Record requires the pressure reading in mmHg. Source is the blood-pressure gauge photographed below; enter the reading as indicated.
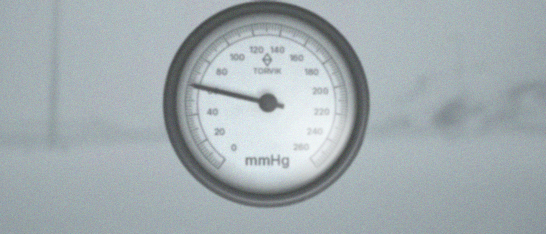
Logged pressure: 60 mmHg
